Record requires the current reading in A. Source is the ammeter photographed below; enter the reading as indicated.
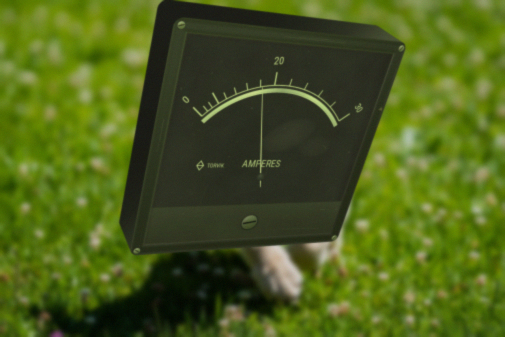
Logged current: 18 A
